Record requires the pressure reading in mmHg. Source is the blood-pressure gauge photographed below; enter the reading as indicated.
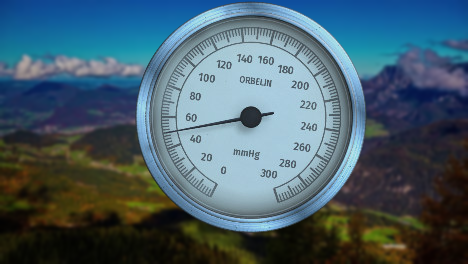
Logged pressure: 50 mmHg
